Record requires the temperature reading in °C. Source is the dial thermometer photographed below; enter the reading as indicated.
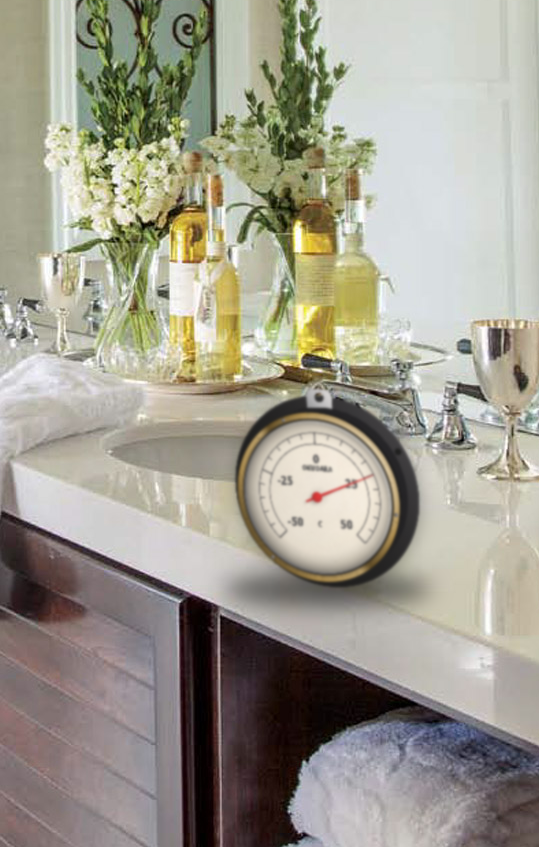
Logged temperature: 25 °C
